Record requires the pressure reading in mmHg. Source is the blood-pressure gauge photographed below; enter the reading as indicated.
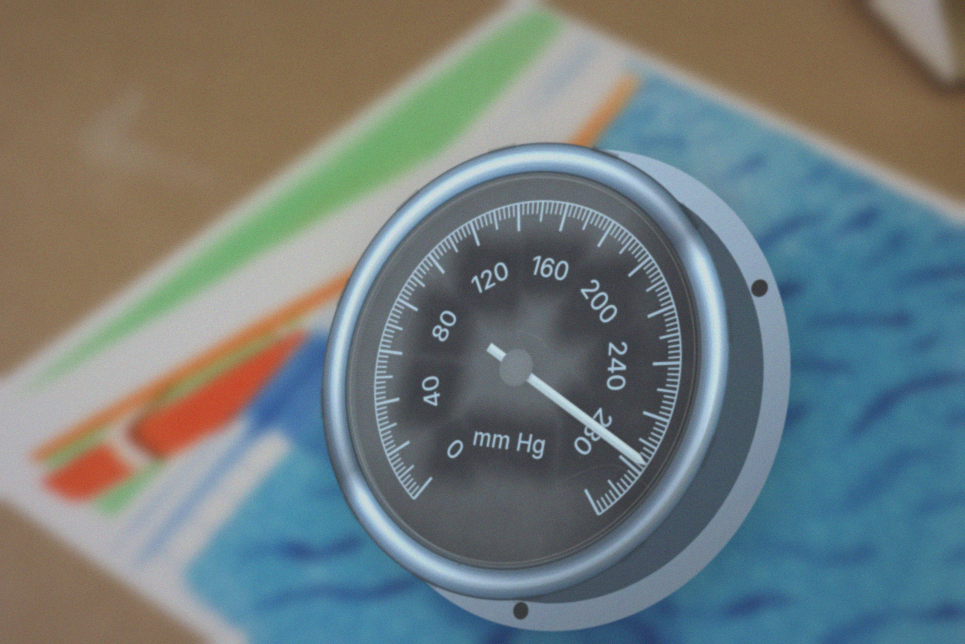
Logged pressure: 276 mmHg
